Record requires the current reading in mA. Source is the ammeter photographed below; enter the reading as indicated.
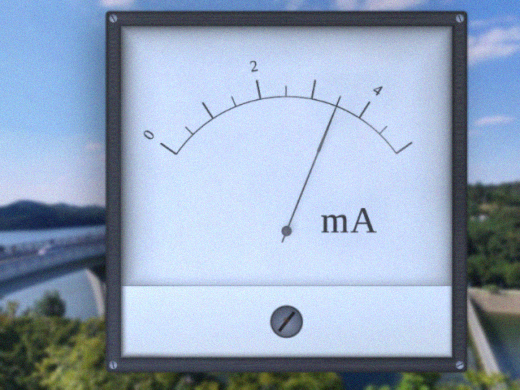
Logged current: 3.5 mA
